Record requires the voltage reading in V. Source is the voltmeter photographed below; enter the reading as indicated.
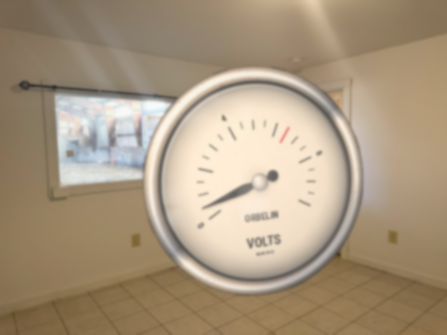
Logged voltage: 0.5 V
